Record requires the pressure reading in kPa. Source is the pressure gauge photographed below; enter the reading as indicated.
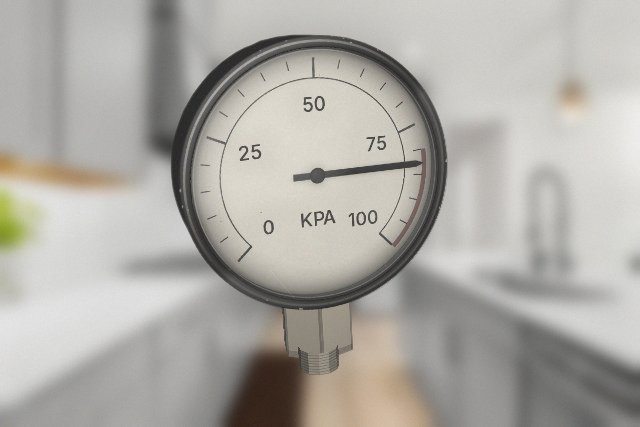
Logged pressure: 82.5 kPa
